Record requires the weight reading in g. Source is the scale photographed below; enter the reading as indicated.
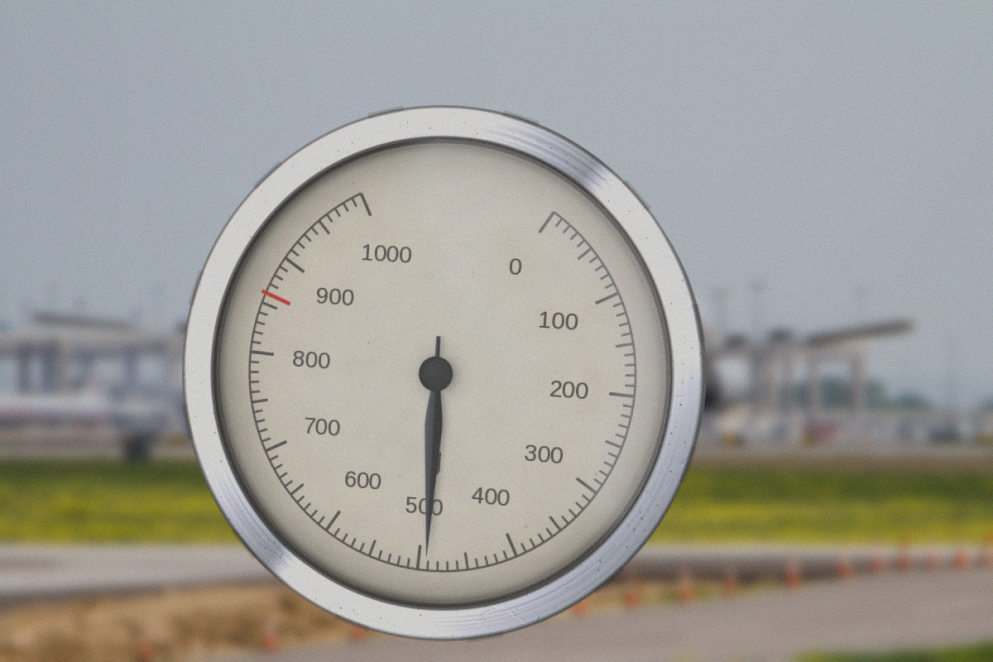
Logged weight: 490 g
